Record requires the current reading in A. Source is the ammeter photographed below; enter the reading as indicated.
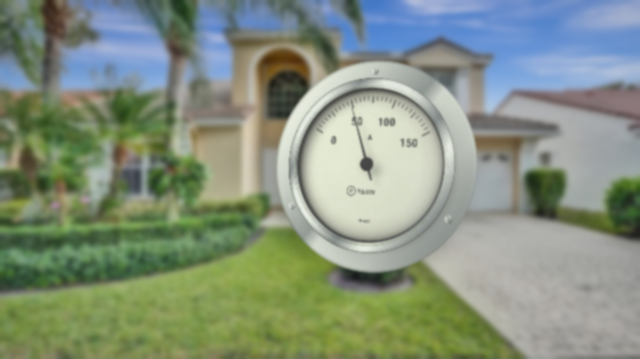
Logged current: 50 A
